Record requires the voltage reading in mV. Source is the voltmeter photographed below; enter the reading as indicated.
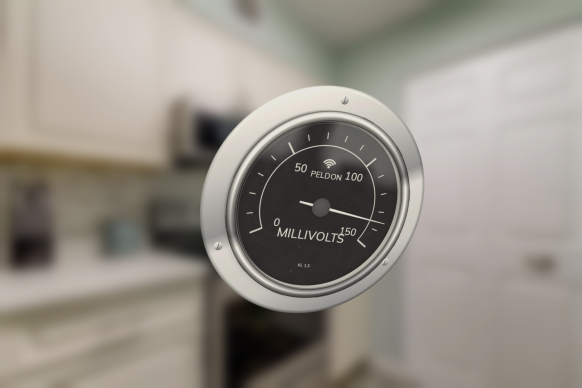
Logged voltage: 135 mV
